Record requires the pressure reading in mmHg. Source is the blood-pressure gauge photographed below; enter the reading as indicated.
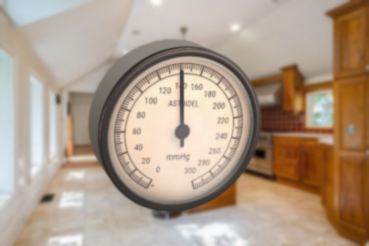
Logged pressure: 140 mmHg
